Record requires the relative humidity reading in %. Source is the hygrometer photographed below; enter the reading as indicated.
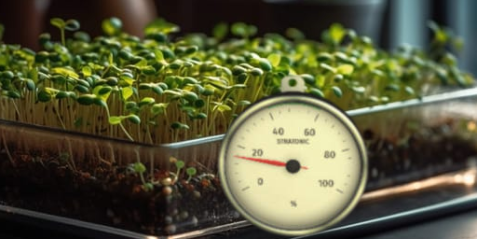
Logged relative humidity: 16 %
